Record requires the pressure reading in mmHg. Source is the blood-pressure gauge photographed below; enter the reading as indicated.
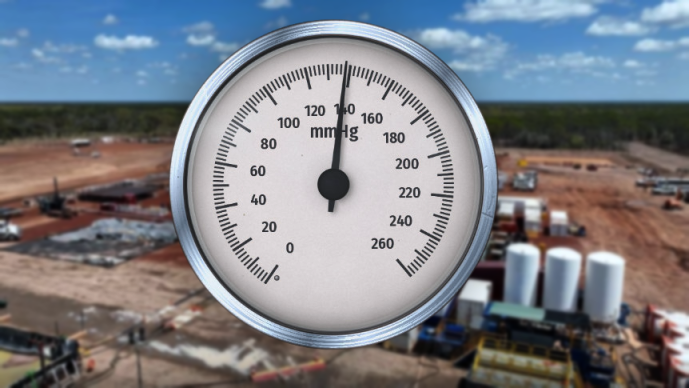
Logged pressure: 138 mmHg
